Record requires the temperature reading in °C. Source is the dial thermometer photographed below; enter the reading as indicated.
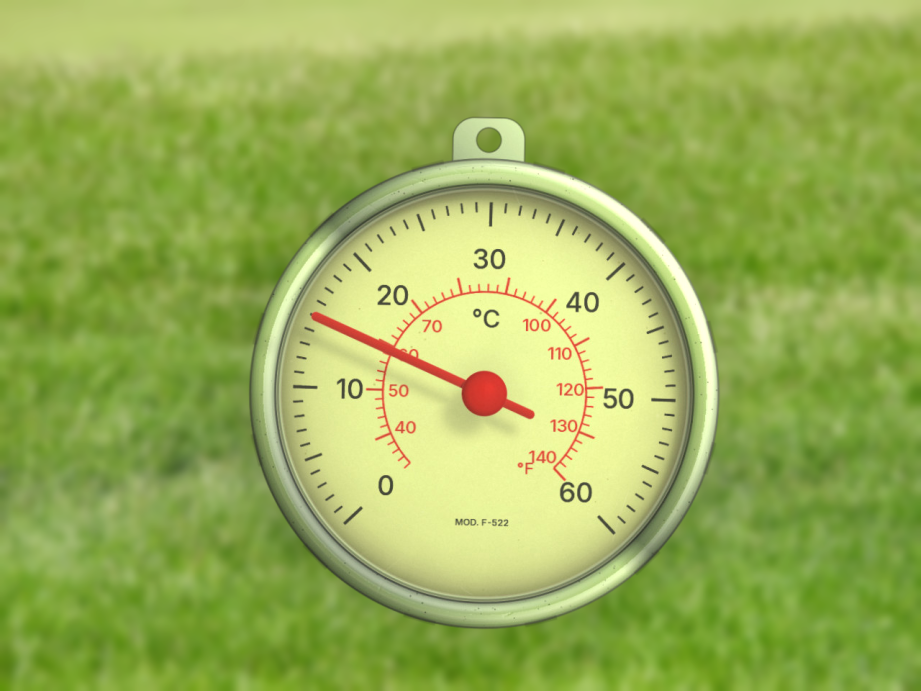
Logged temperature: 15 °C
